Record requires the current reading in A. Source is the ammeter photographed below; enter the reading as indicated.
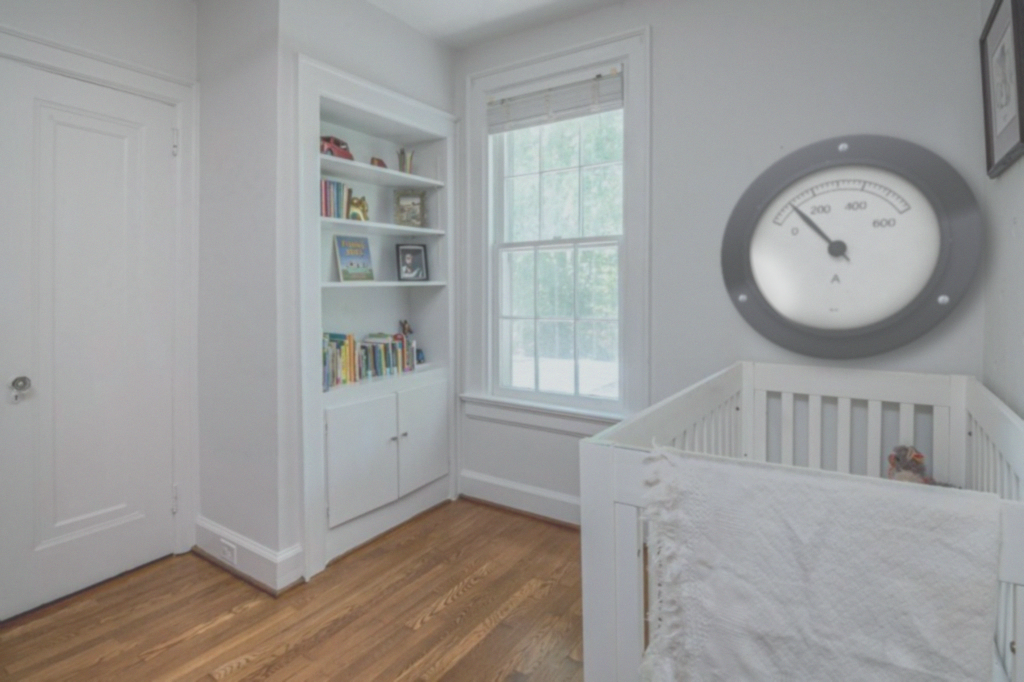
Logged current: 100 A
